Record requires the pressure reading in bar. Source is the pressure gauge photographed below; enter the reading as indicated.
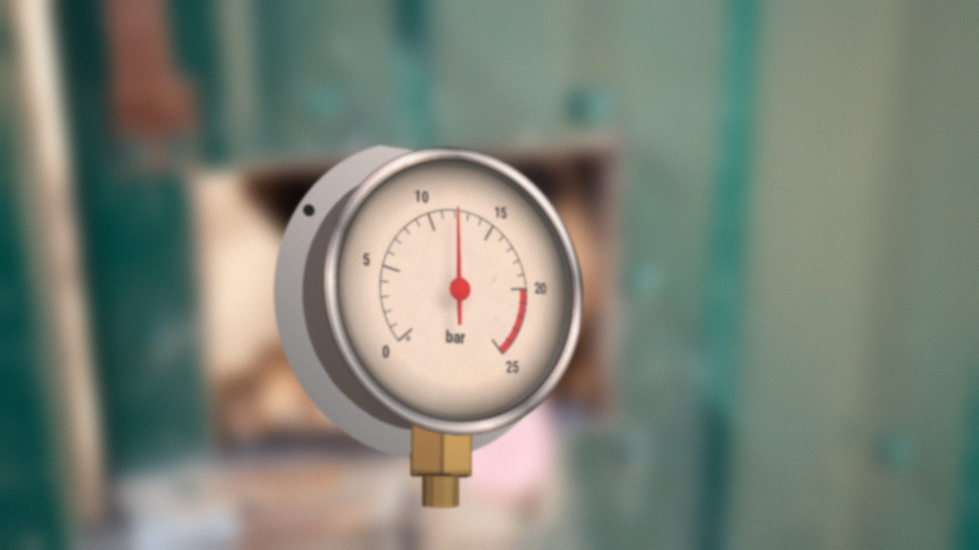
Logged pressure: 12 bar
